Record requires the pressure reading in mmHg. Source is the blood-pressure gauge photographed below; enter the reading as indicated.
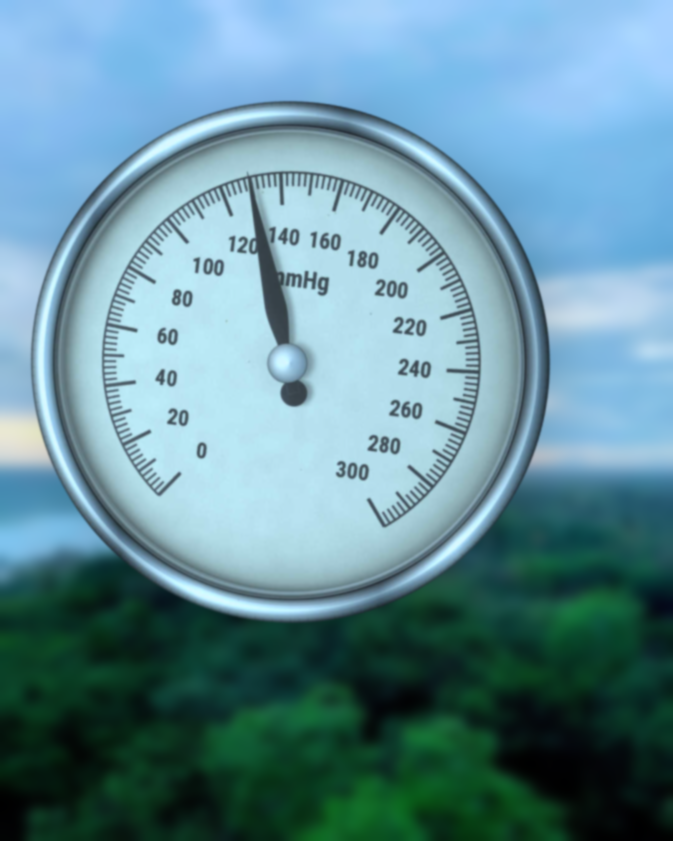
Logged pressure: 130 mmHg
